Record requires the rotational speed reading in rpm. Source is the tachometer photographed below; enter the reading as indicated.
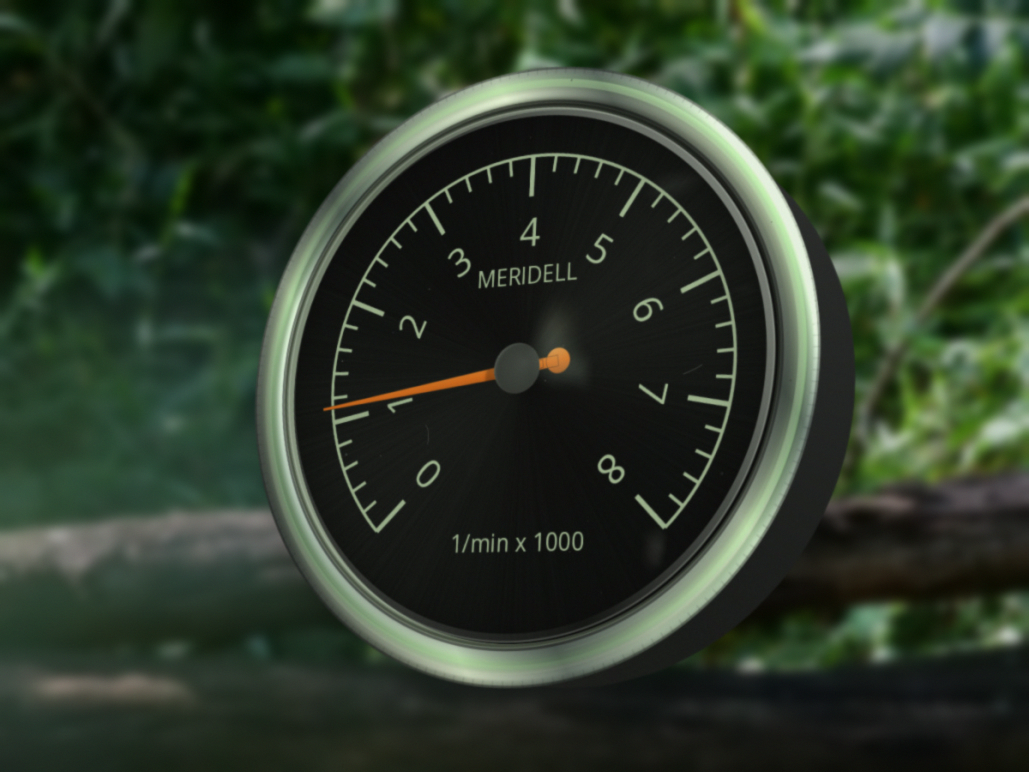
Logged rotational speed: 1100 rpm
